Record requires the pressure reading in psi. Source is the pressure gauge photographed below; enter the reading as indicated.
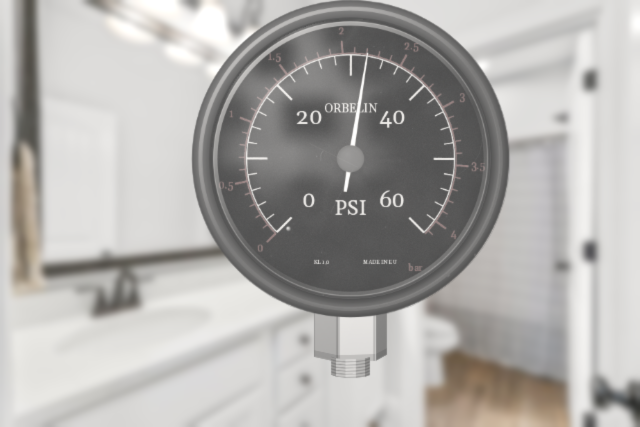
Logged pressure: 32 psi
